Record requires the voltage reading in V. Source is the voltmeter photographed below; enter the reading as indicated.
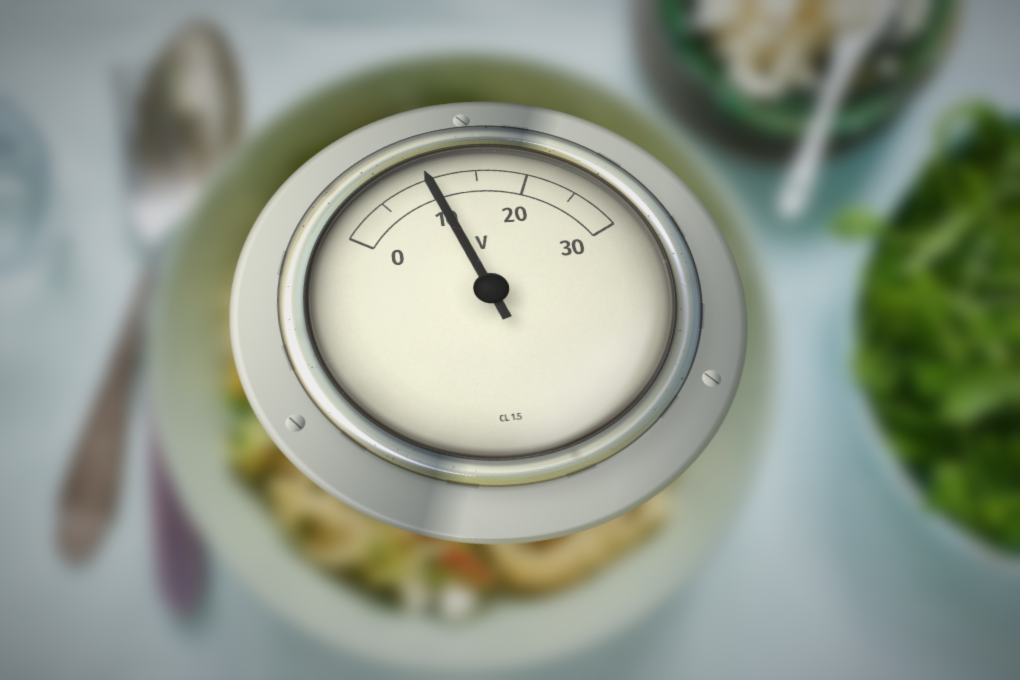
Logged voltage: 10 V
